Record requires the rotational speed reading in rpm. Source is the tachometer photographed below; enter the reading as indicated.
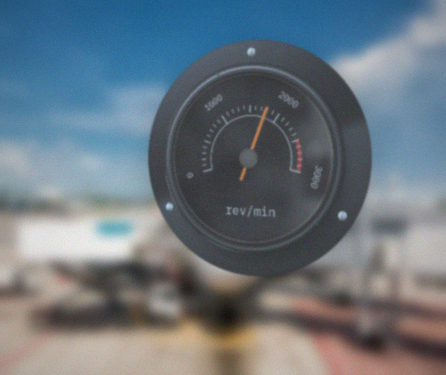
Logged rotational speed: 1800 rpm
